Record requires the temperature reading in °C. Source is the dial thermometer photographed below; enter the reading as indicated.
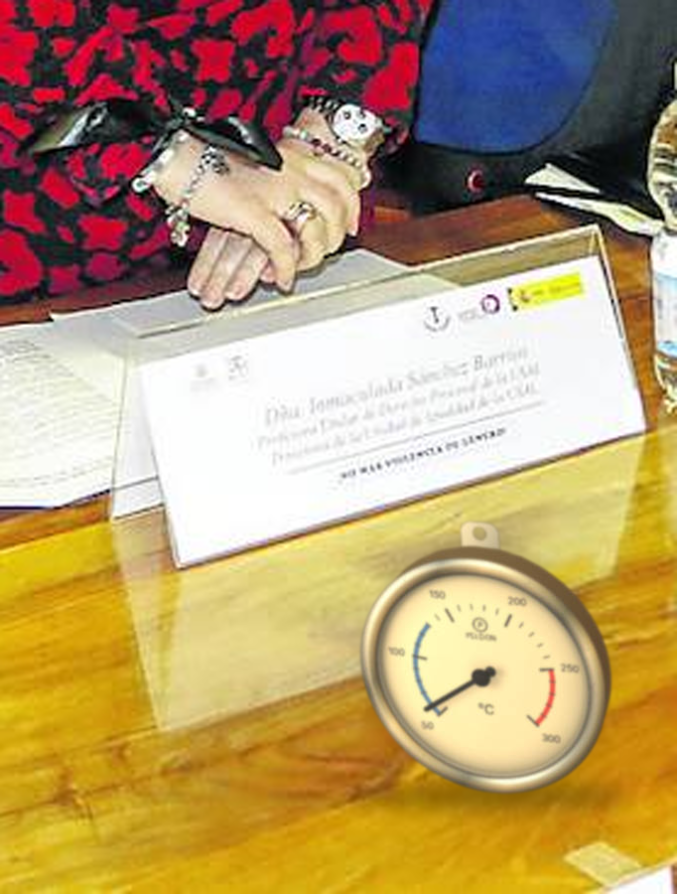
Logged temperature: 60 °C
